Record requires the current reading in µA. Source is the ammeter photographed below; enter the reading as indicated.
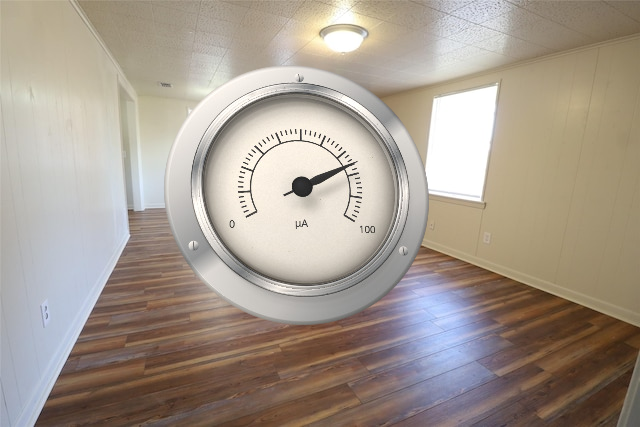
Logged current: 76 µA
